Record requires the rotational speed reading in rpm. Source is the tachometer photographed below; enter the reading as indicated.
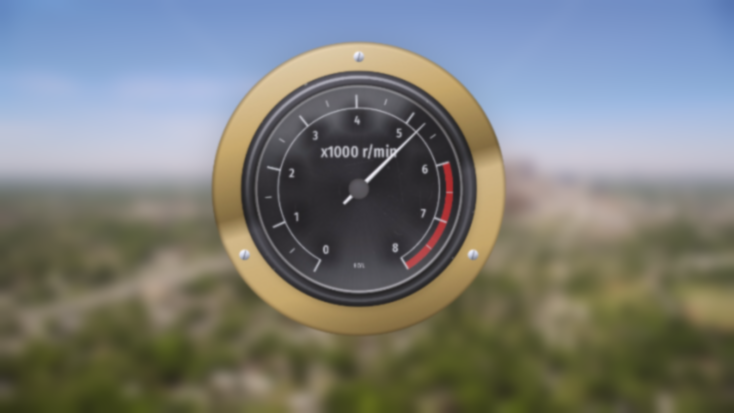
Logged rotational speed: 5250 rpm
